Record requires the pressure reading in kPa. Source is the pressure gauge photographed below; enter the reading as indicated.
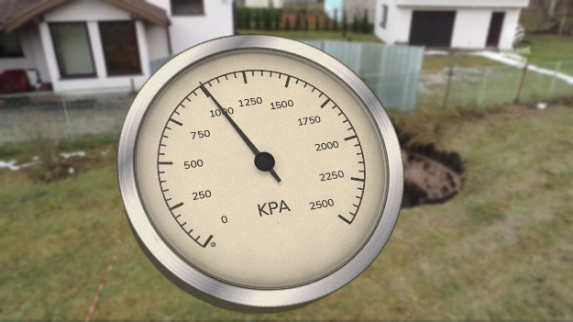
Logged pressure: 1000 kPa
